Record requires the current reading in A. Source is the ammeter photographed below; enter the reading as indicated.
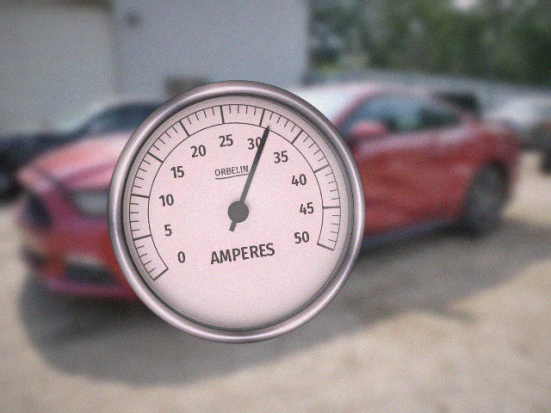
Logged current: 31 A
